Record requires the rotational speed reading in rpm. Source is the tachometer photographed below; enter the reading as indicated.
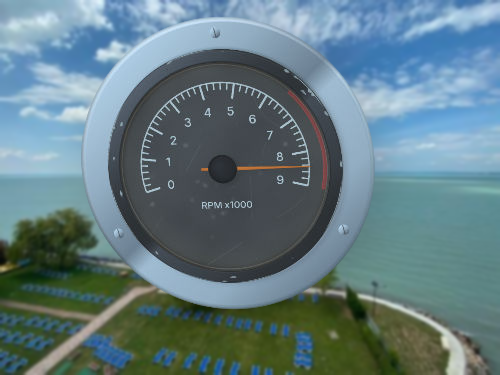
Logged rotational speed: 8400 rpm
